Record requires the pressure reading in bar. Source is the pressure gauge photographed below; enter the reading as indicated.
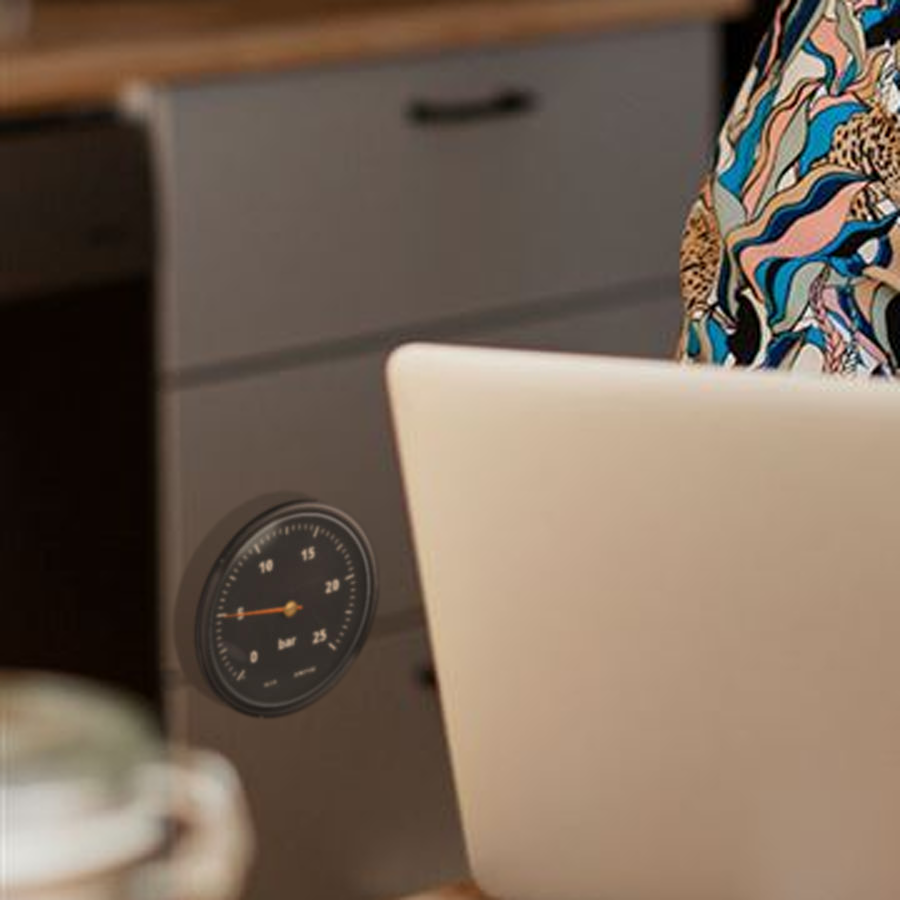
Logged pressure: 5 bar
